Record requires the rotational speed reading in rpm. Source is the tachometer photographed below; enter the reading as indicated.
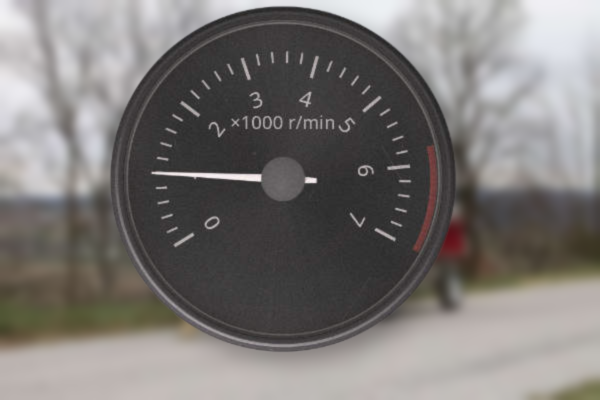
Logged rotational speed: 1000 rpm
